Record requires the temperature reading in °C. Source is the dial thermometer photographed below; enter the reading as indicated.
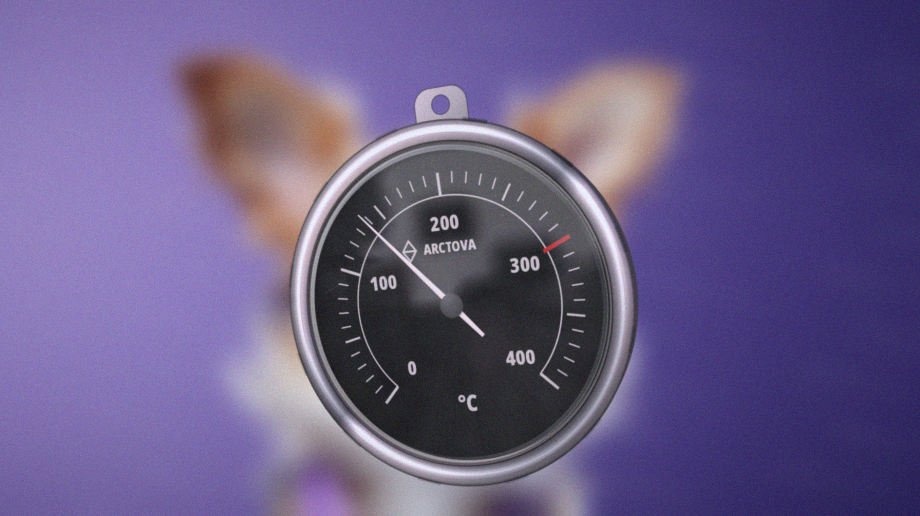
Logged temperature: 140 °C
